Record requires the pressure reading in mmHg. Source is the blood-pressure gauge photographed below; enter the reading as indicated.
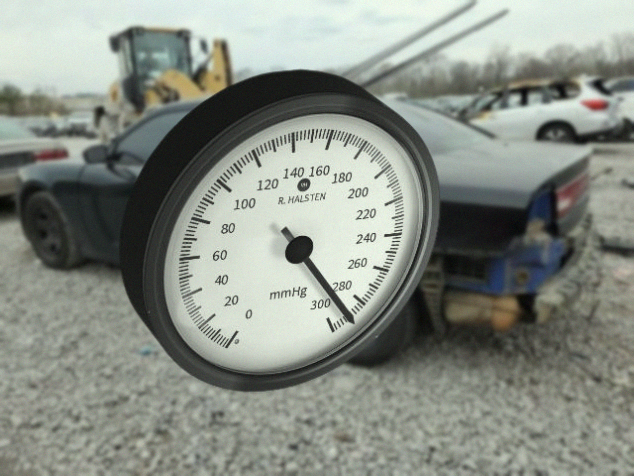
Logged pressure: 290 mmHg
